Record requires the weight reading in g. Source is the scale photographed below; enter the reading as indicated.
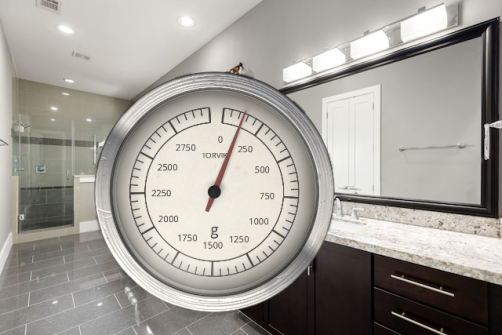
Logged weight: 125 g
